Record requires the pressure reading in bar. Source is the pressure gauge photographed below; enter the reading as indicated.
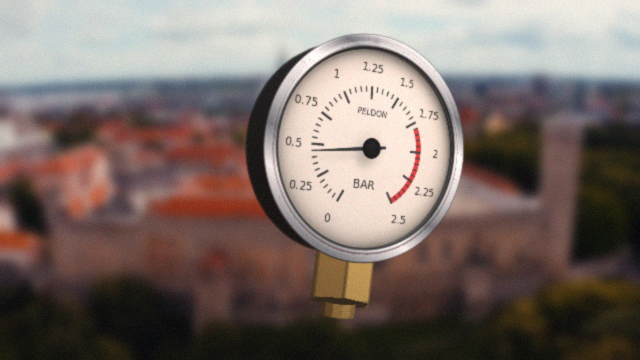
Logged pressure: 0.45 bar
